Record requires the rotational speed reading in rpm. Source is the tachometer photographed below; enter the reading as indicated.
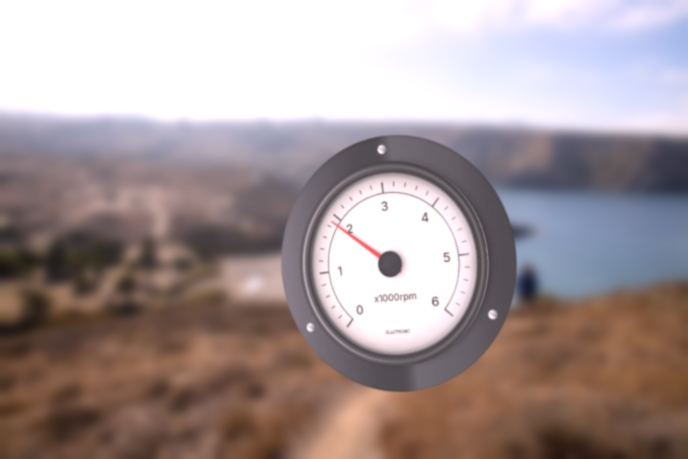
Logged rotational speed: 1900 rpm
